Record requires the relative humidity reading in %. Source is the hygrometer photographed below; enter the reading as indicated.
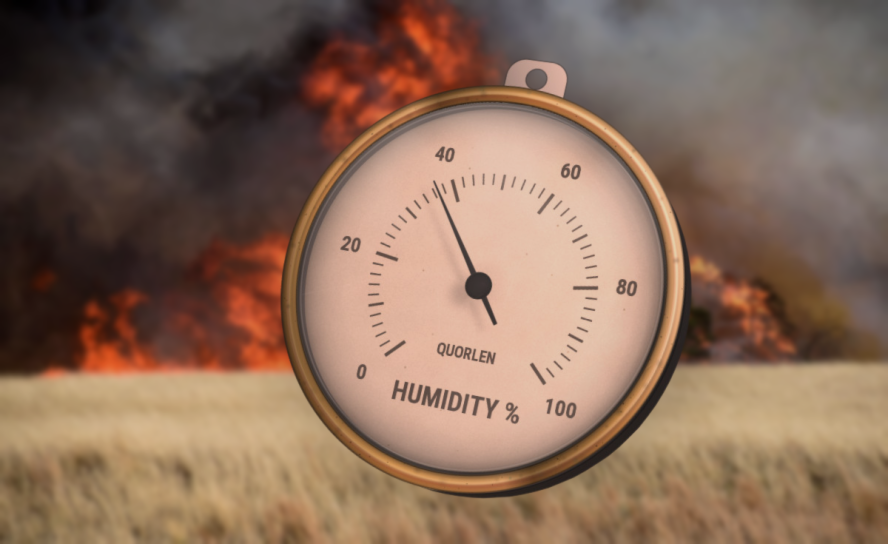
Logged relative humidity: 37 %
